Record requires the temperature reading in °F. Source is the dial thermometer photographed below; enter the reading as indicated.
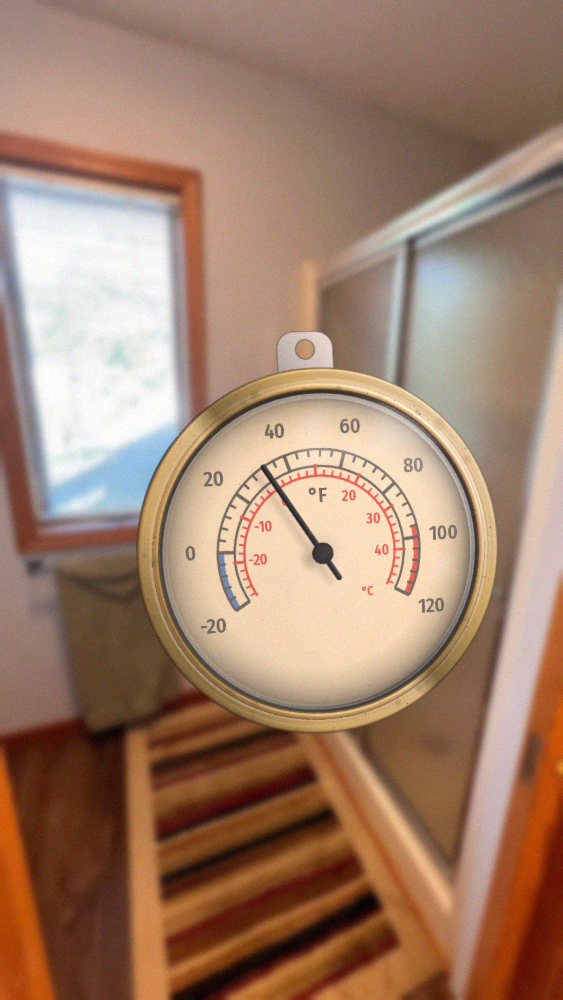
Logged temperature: 32 °F
